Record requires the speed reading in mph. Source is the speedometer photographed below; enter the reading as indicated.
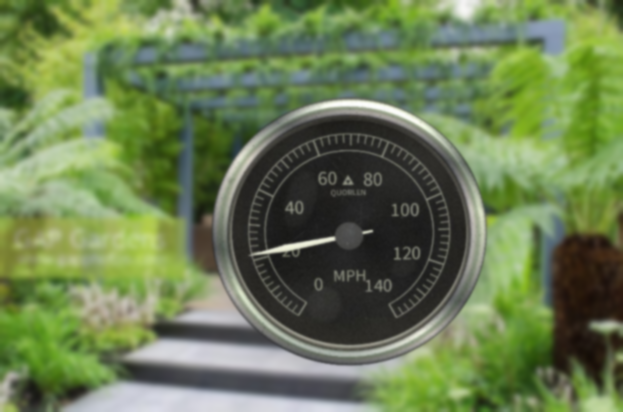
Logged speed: 22 mph
